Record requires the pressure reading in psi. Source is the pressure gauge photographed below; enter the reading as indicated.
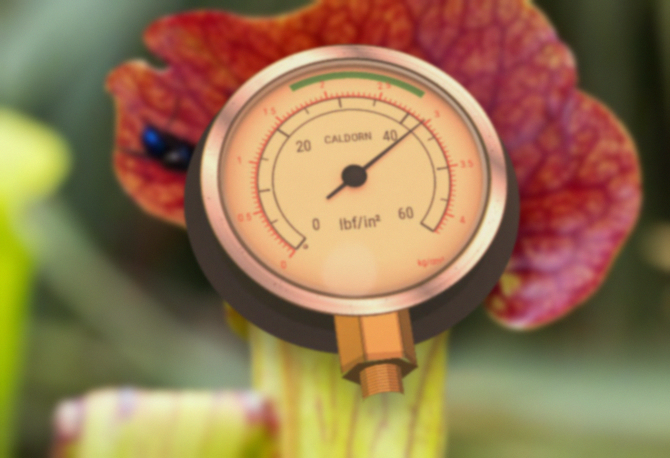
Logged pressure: 42.5 psi
